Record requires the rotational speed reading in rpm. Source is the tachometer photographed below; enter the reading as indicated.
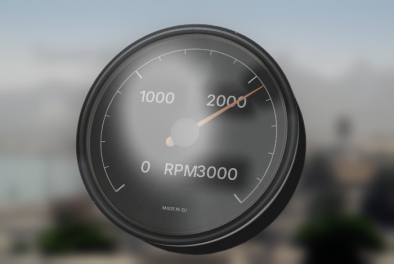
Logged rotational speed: 2100 rpm
